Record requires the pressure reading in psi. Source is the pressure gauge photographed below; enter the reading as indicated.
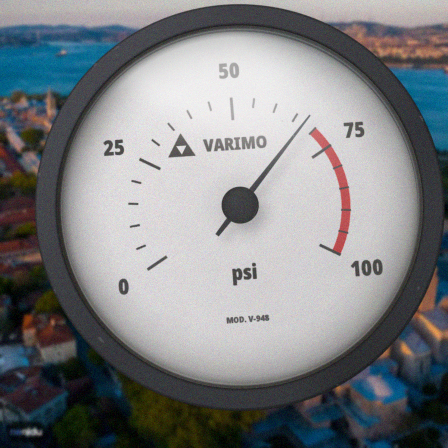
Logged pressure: 67.5 psi
